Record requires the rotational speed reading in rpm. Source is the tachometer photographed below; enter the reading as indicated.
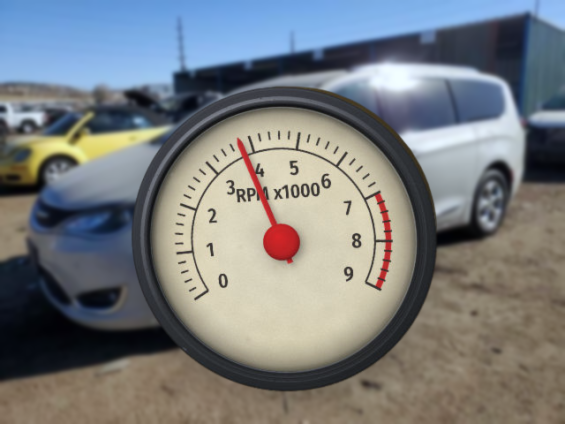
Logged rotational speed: 3800 rpm
